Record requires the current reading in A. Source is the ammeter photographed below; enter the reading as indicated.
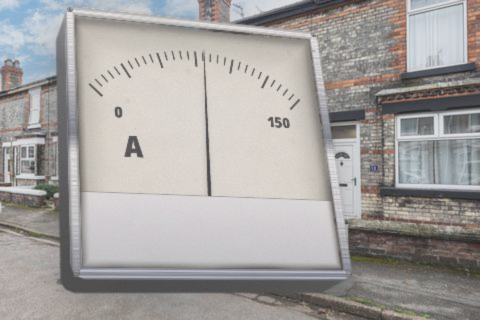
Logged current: 80 A
